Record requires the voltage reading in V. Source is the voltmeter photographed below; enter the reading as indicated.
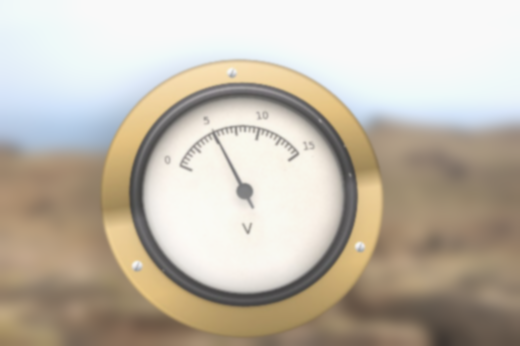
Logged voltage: 5 V
